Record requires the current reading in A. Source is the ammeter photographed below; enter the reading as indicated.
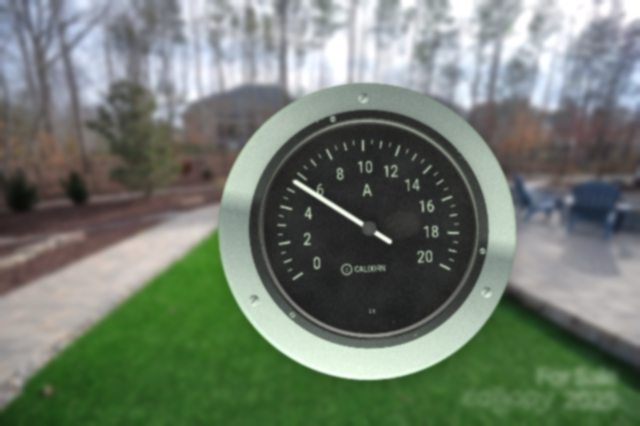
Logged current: 5.5 A
